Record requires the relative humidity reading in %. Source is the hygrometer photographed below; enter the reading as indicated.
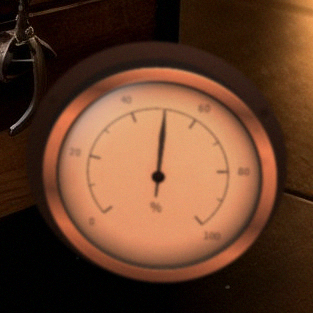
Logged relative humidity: 50 %
